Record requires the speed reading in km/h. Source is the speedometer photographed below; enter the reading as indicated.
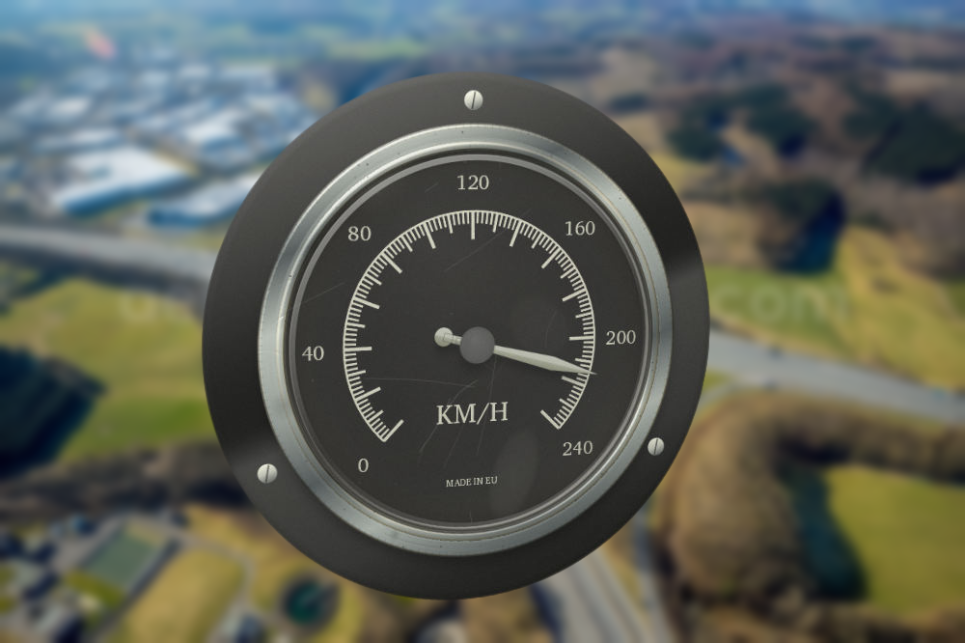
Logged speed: 214 km/h
